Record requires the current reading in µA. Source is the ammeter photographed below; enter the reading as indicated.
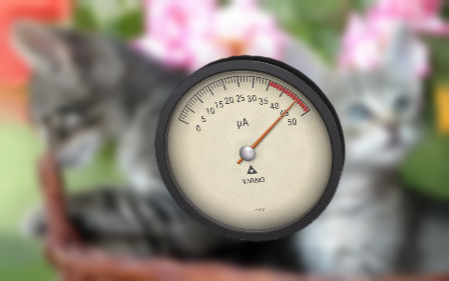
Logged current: 45 µA
